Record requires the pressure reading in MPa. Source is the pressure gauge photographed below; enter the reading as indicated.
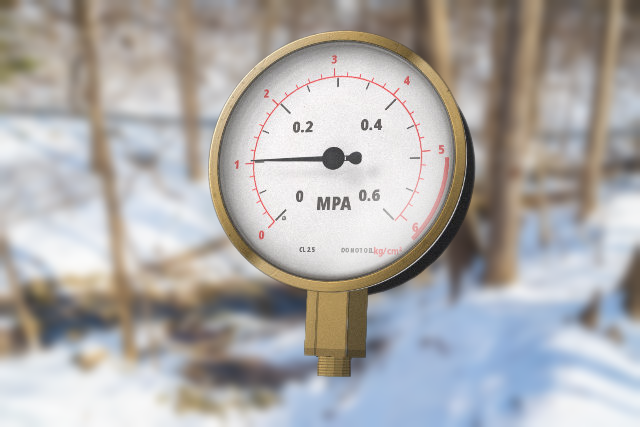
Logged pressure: 0.1 MPa
